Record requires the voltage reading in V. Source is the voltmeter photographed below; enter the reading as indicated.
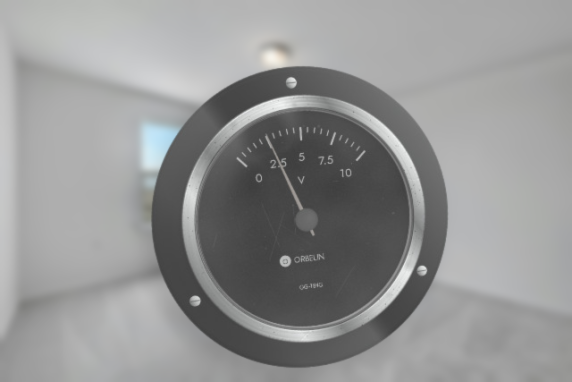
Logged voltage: 2.5 V
